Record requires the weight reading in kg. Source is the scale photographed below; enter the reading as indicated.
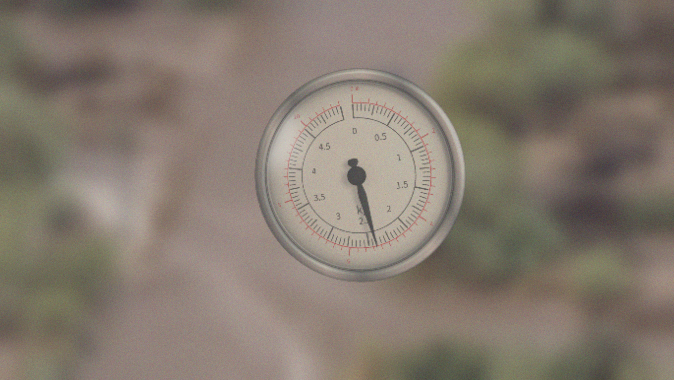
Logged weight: 2.4 kg
